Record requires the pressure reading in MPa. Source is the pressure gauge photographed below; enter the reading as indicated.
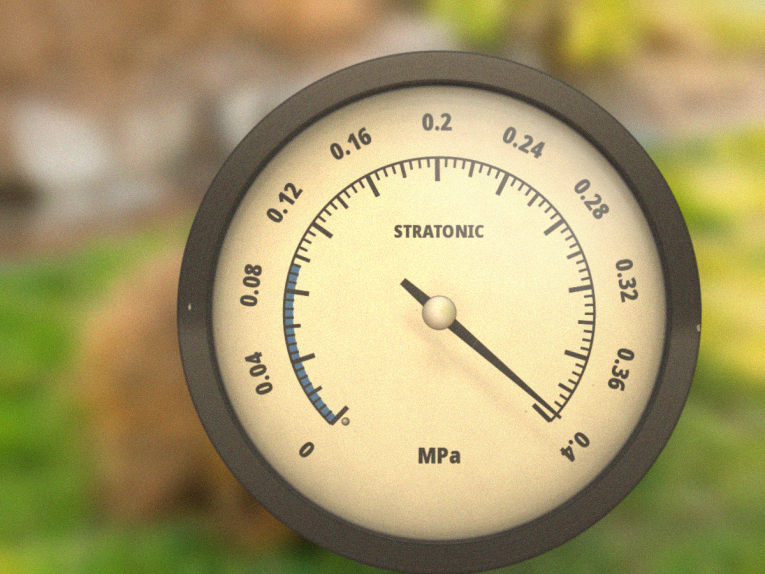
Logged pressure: 0.395 MPa
